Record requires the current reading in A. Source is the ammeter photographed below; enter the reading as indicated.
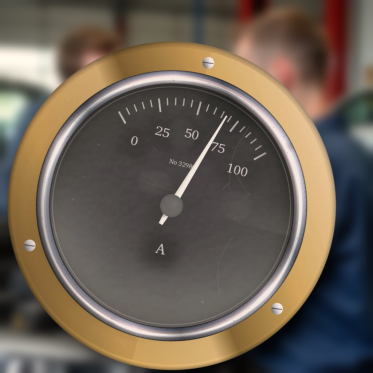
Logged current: 67.5 A
